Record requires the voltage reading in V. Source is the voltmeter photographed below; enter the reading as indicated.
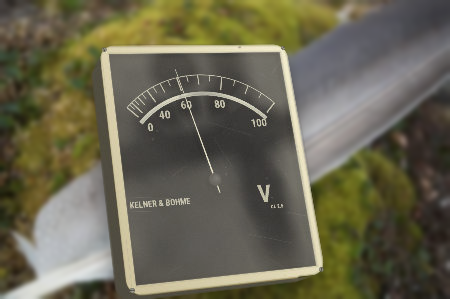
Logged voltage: 60 V
